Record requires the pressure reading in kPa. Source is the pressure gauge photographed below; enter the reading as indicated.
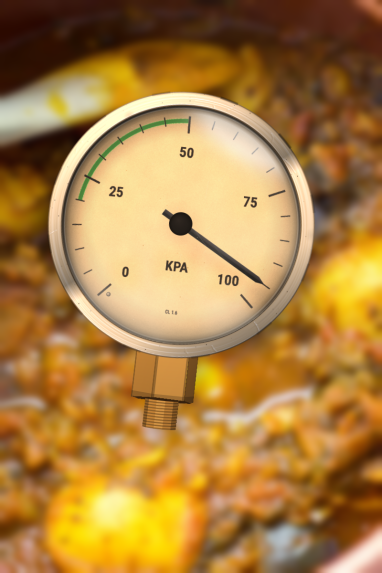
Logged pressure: 95 kPa
